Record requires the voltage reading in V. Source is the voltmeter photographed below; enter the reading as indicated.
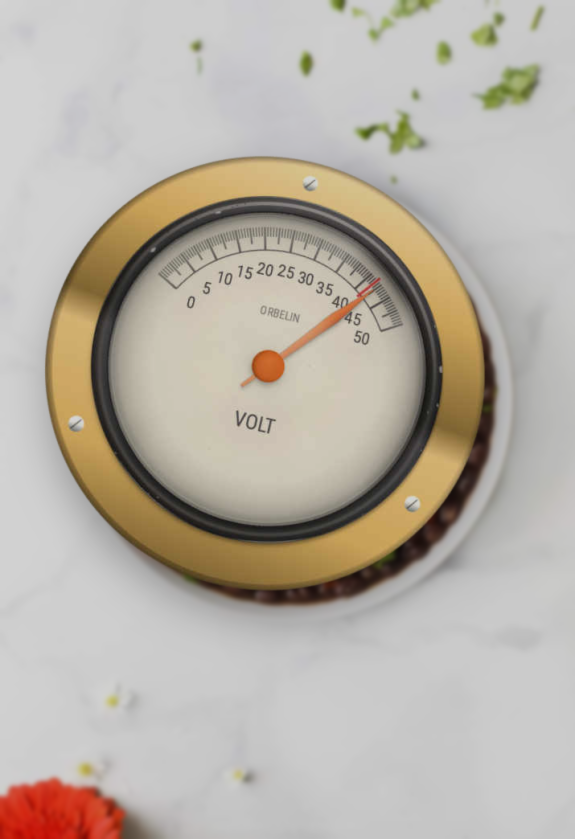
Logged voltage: 42.5 V
